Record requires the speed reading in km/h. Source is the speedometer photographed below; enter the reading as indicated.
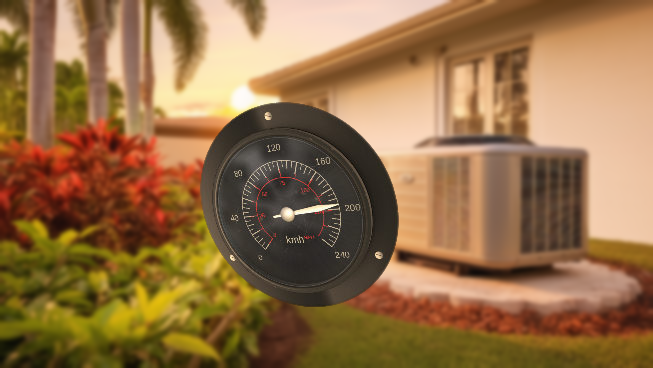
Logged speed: 195 km/h
